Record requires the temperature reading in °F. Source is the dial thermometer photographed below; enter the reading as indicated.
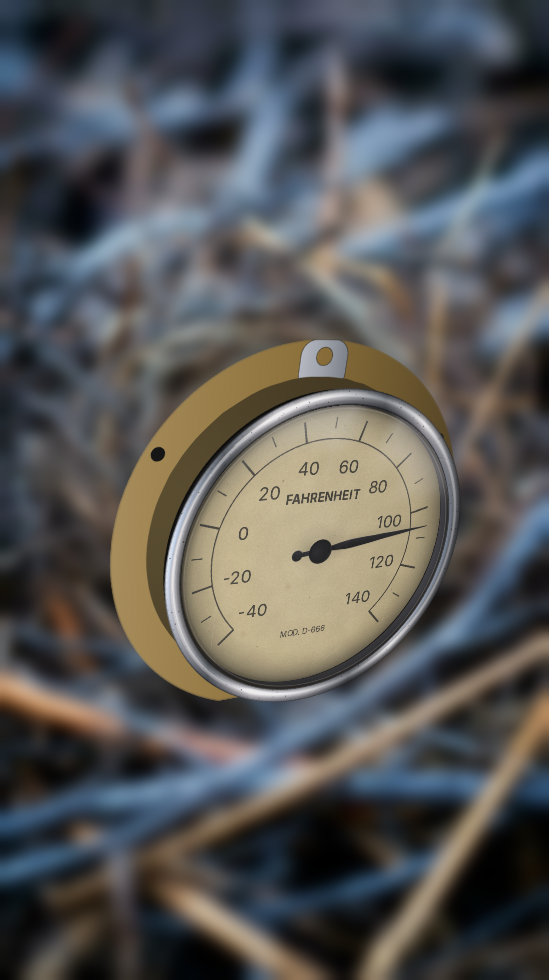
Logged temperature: 105 °F
